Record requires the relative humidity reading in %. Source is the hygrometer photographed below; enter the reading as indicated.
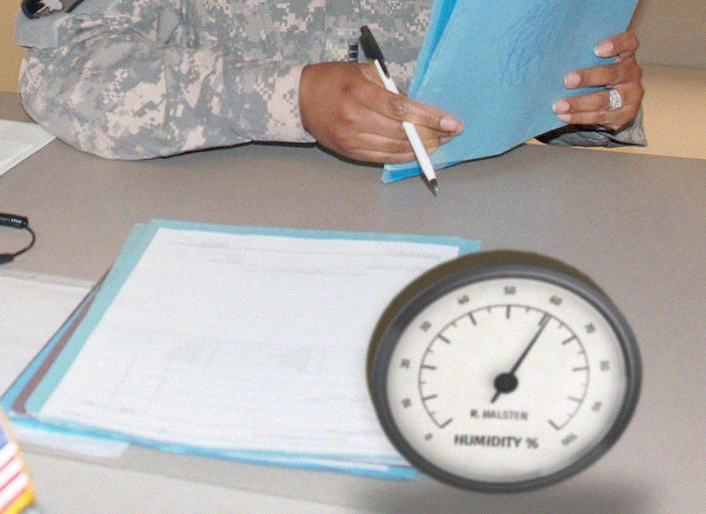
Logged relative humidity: 60 %
